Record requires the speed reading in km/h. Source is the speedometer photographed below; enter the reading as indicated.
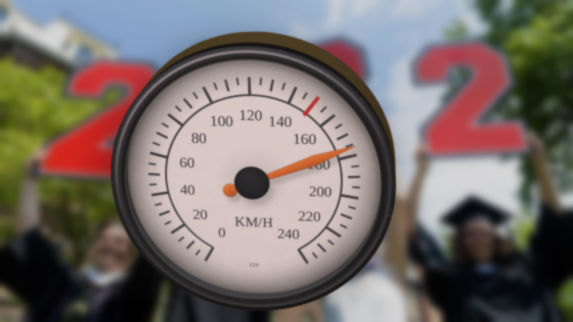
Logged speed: 175 km/h
